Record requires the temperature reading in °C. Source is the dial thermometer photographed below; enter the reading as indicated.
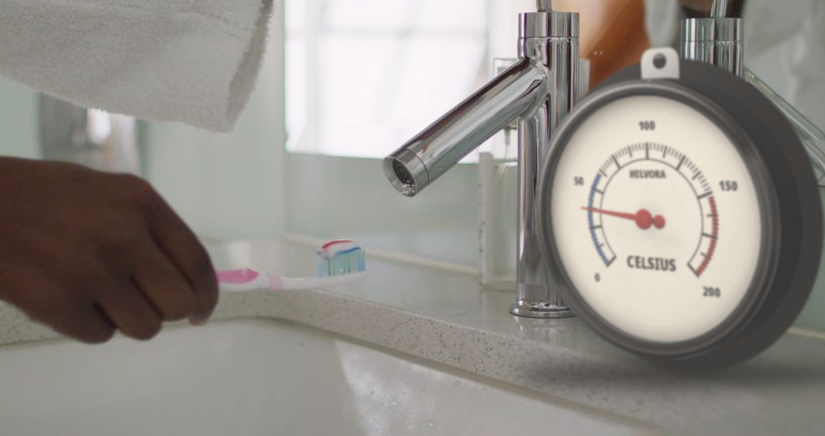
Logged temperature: 37.5 °C
